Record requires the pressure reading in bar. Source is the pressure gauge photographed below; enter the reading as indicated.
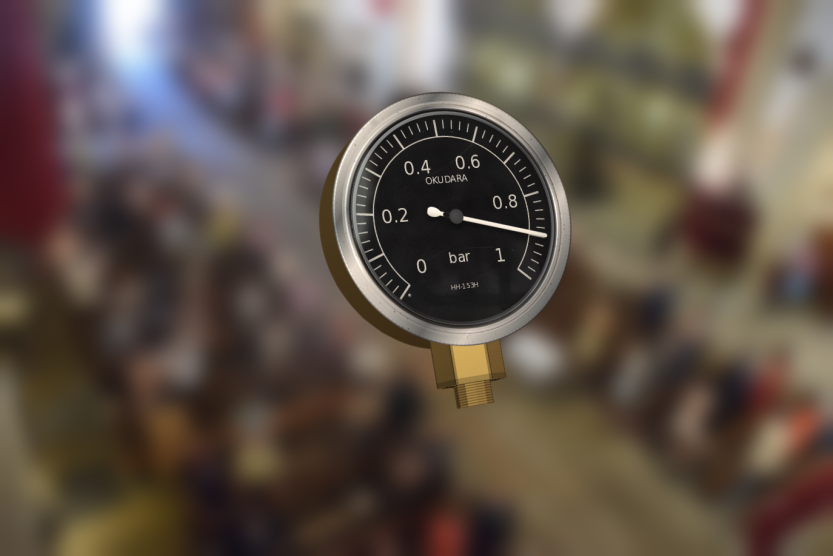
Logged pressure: 0.9 bar
